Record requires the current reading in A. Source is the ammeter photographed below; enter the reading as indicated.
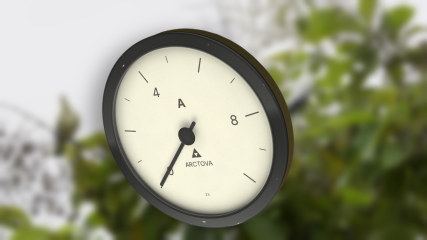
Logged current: 0 A
